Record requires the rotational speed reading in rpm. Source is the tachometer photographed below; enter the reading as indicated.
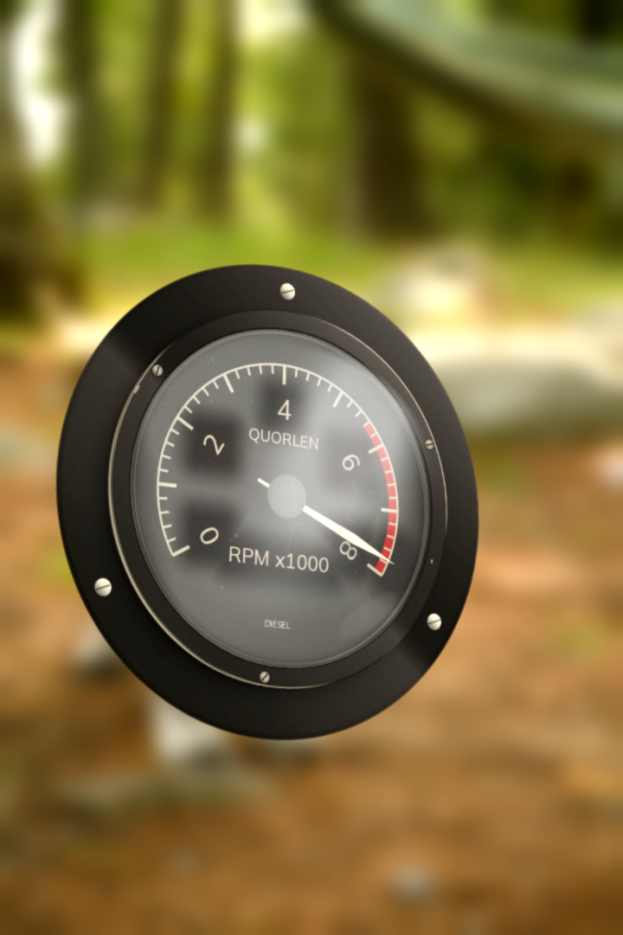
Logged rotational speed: 7800 rpm
